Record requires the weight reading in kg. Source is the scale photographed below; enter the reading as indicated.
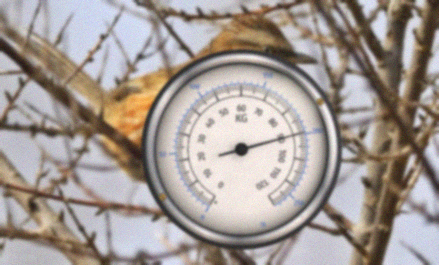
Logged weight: 90 kg
